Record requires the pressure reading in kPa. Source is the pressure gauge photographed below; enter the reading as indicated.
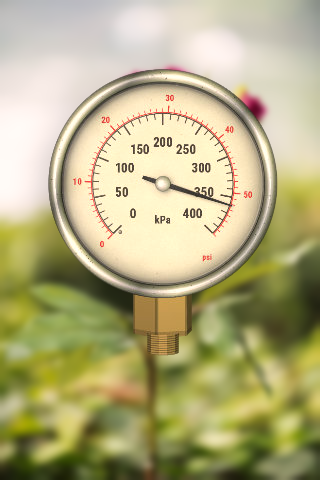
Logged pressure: 360 kPa
